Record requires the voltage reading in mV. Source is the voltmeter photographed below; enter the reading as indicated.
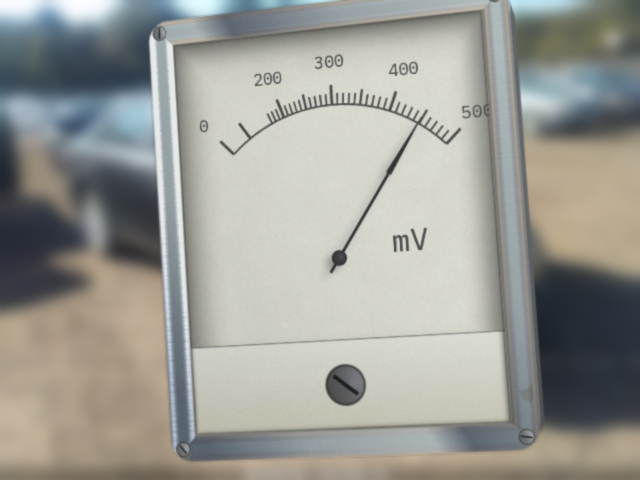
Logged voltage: 450 mV
